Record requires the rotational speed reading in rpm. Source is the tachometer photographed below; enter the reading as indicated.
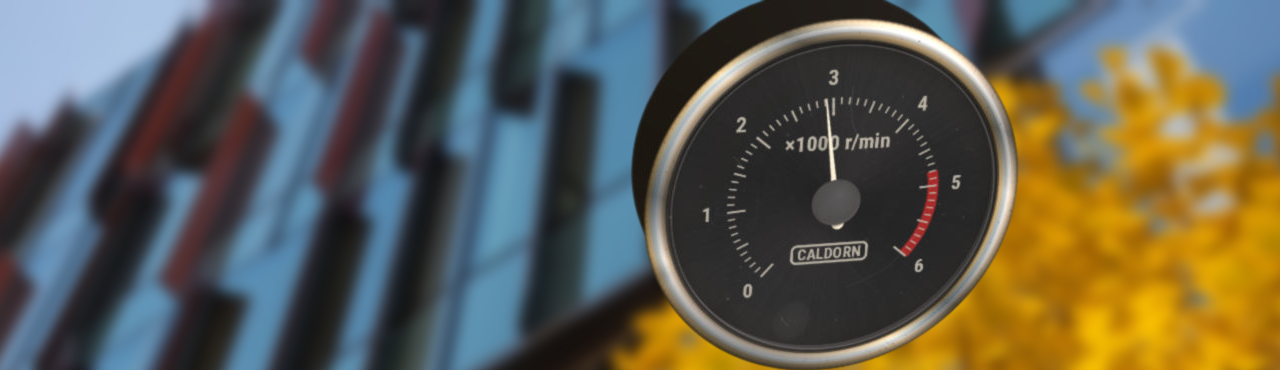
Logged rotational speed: 2900 rpm
